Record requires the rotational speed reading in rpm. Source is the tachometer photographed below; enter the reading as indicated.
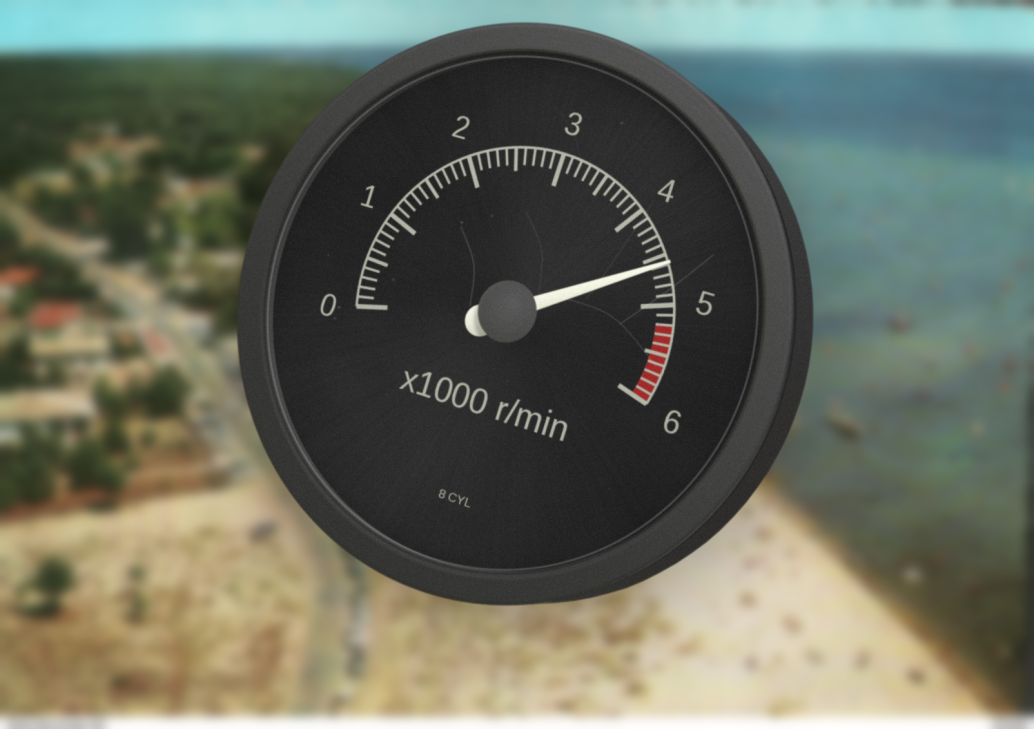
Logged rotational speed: 4600 rpm
